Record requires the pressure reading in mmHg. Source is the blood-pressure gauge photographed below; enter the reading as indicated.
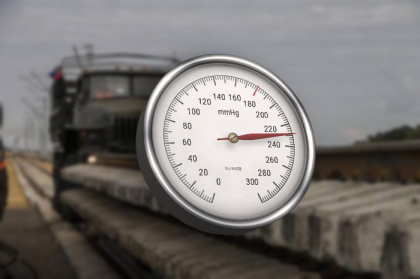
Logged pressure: 230 mmHg
